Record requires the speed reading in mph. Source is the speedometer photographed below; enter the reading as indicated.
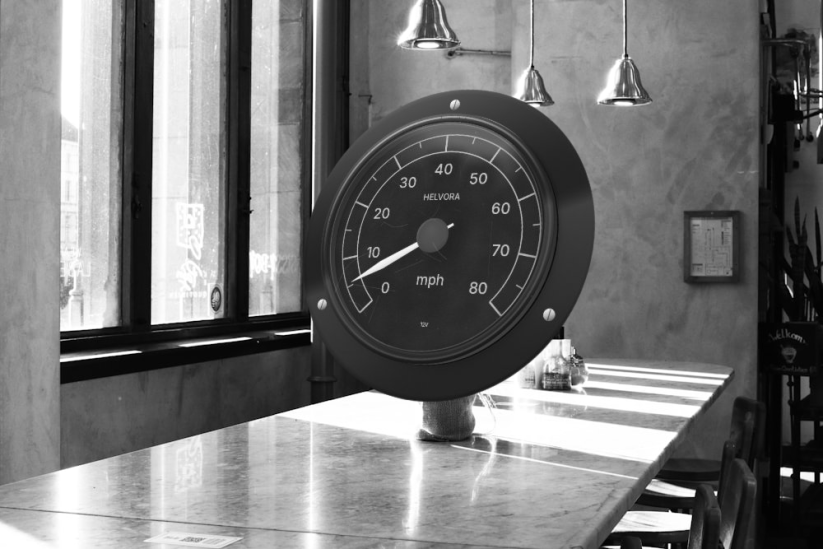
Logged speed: 5 mph
